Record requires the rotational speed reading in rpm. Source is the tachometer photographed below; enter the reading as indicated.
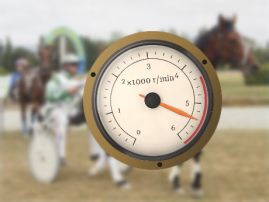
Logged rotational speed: 5400 rpm
